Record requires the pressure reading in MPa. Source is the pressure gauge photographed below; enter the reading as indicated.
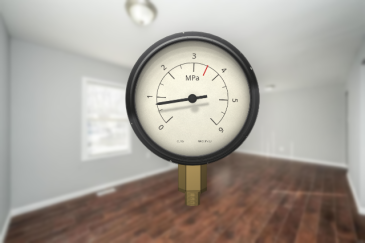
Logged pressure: 0.75 MPa
